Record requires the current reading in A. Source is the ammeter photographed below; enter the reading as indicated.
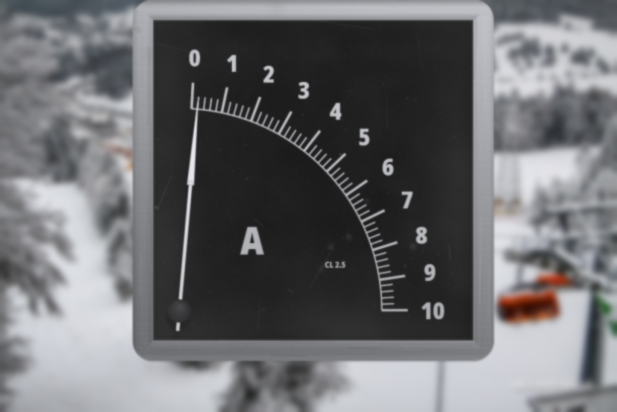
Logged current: 0.2 A
